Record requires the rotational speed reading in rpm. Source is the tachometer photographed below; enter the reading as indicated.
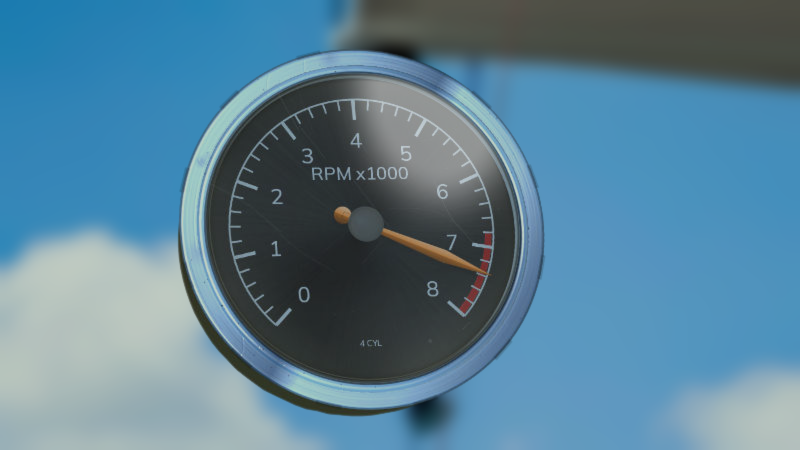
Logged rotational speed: 7400 rpm
